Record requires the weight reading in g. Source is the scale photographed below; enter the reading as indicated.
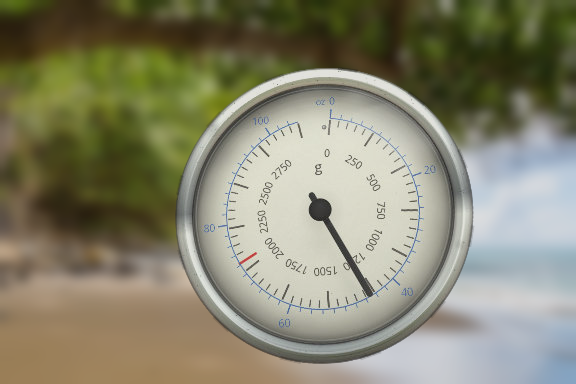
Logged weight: 1275 g
